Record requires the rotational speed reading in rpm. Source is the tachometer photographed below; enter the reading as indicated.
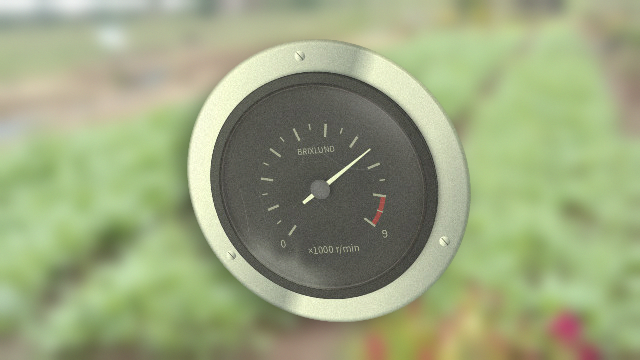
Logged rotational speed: 6500 rpm
